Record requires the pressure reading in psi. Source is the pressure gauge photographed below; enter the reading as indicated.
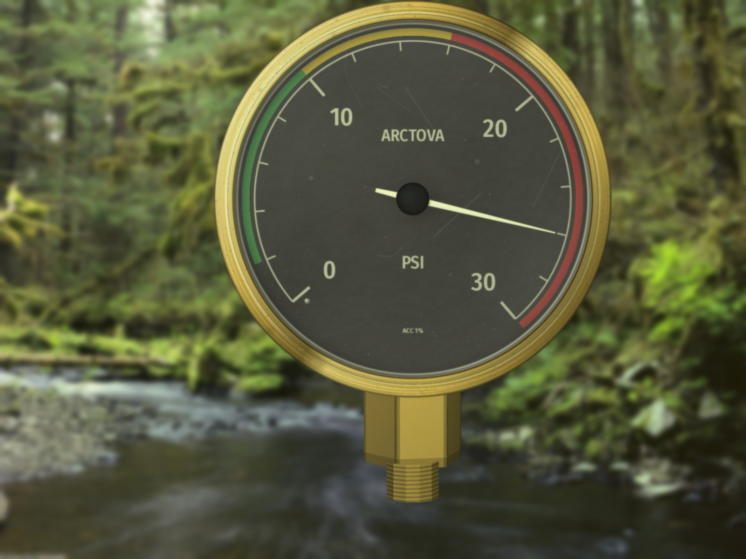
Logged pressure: 26 psi
